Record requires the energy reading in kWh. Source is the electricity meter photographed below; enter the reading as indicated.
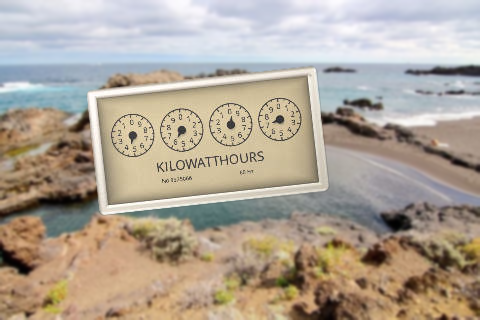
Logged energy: 4597 kWh
